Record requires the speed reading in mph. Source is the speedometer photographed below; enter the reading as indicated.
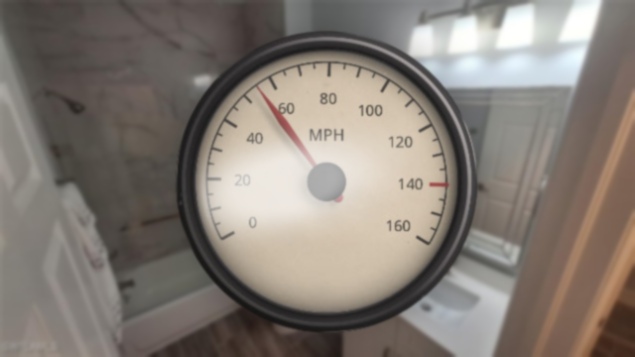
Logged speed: 55 mph
